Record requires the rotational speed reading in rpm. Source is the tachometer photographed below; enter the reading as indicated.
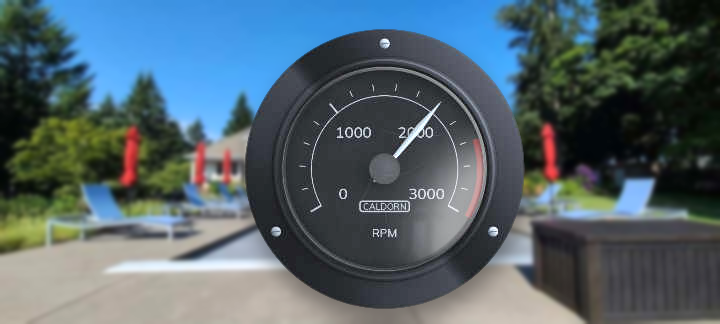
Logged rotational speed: 2000 rpm
